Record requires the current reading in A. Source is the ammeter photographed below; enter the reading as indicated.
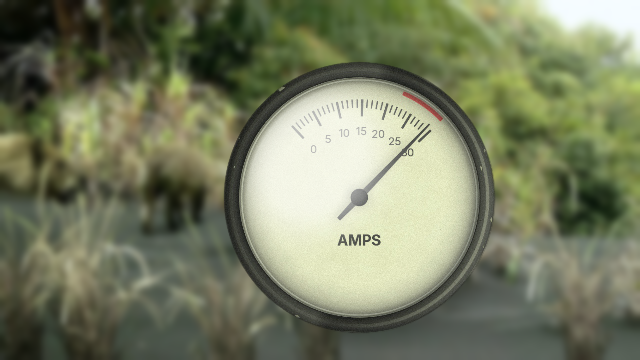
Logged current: 29 A
